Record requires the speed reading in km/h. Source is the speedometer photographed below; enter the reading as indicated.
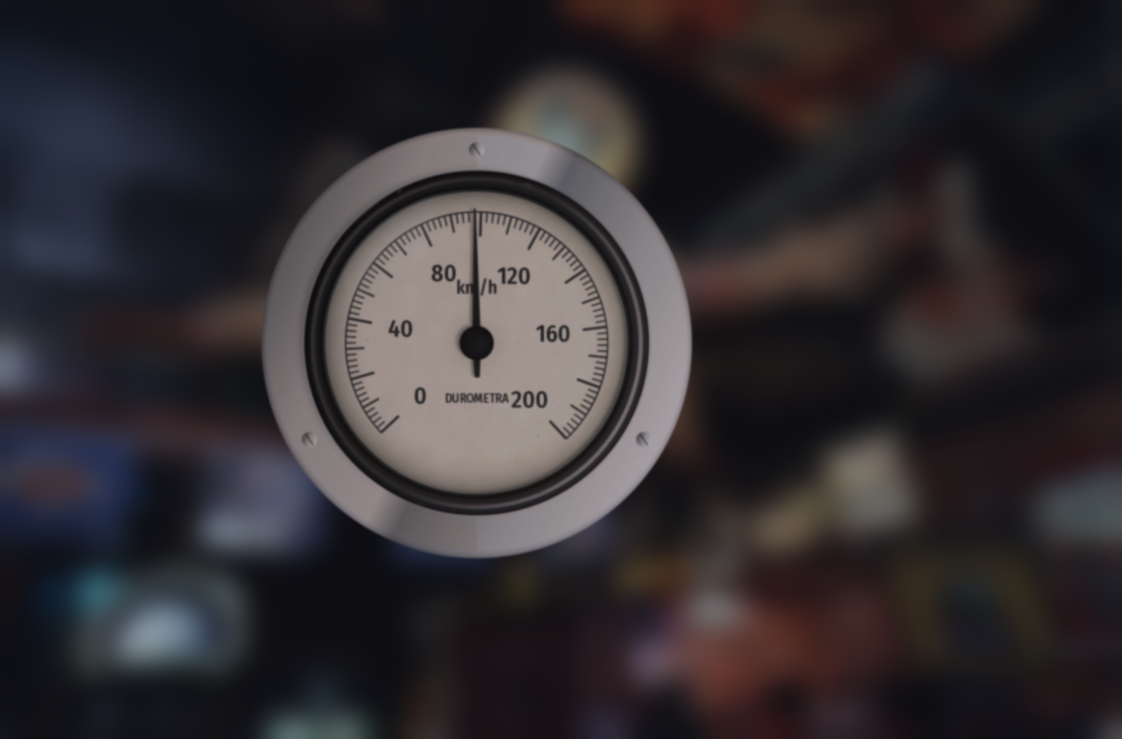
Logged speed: 98 km/h
